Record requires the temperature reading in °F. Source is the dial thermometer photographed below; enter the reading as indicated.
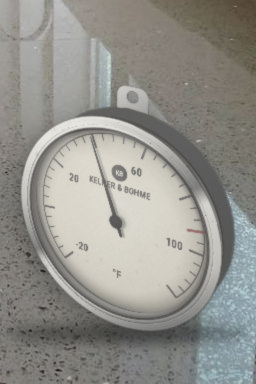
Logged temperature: 40 °F
